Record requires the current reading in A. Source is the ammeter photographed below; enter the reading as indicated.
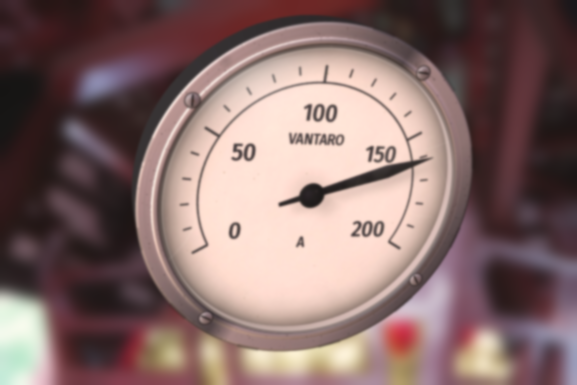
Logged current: 160 A
